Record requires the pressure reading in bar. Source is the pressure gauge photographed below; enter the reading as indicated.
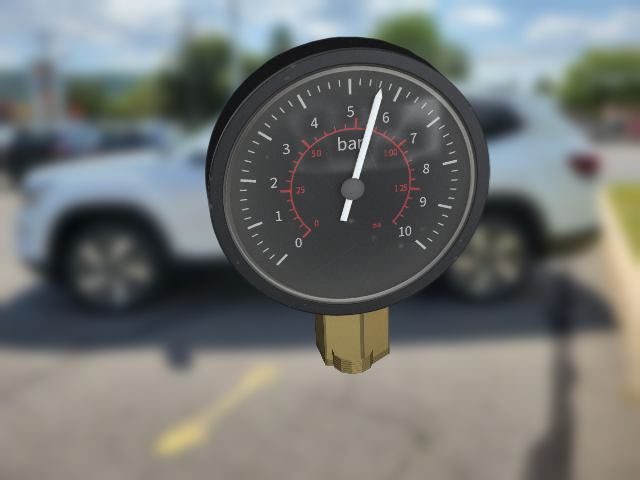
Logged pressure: 5.6 bar
